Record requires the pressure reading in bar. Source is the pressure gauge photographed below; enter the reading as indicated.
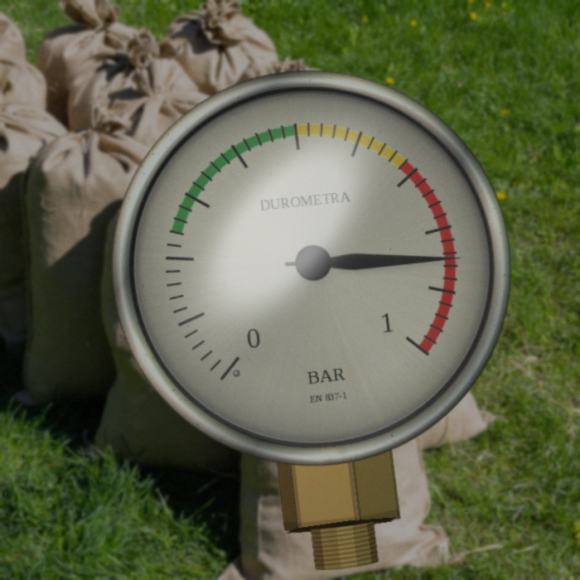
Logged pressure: 0.85 bar
